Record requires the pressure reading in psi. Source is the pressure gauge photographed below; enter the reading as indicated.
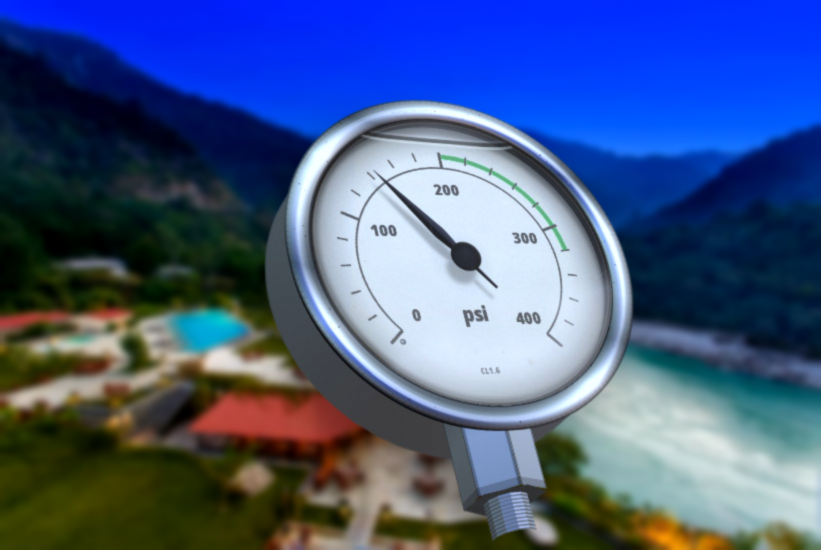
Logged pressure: 140 psi
